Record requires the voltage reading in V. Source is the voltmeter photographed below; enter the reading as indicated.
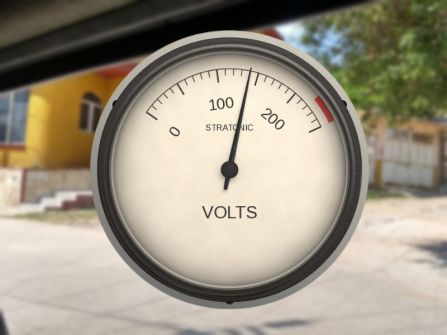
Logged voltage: 140 V
